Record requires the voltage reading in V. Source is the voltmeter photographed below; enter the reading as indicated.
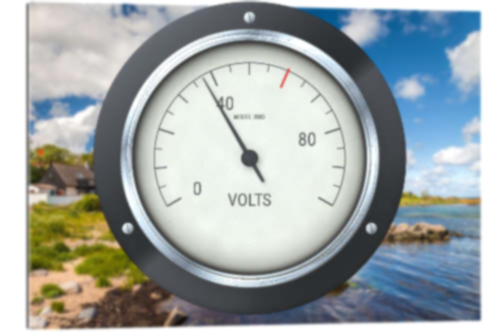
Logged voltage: 37.5 V
